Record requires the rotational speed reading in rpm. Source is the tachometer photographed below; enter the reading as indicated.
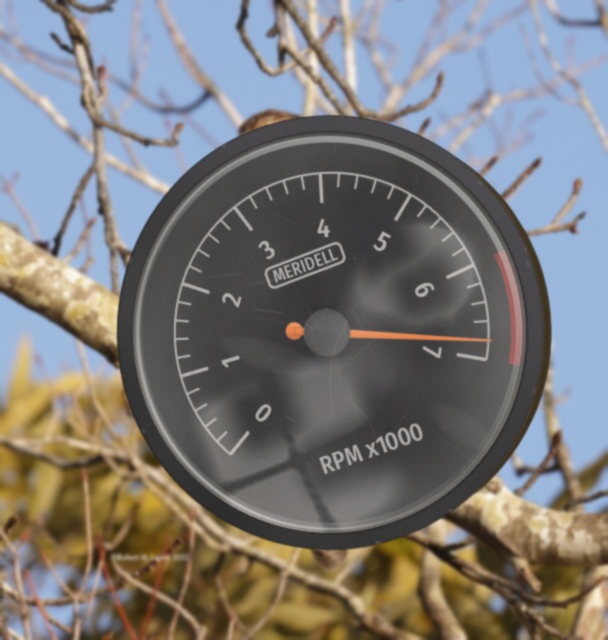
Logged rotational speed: 6800 rpm
